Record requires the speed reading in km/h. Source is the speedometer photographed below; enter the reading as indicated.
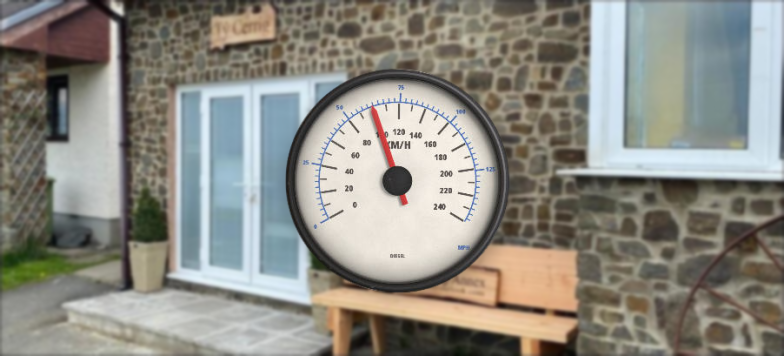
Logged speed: 100 km/h
